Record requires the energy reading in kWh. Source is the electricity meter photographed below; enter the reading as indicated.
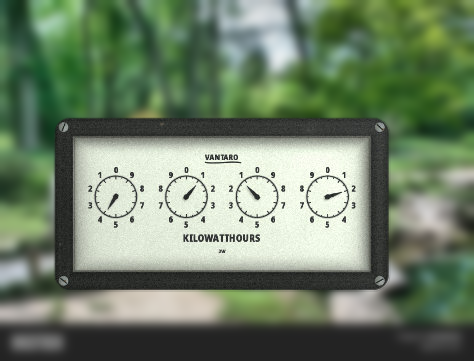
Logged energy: 4112 kWh
